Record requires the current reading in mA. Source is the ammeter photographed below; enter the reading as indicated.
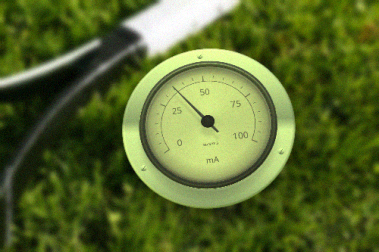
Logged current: 35 mA
